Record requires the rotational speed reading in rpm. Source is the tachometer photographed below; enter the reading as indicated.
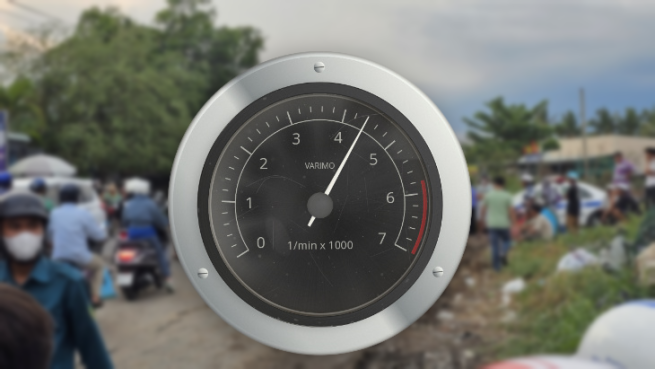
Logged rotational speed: 4400 rpm
